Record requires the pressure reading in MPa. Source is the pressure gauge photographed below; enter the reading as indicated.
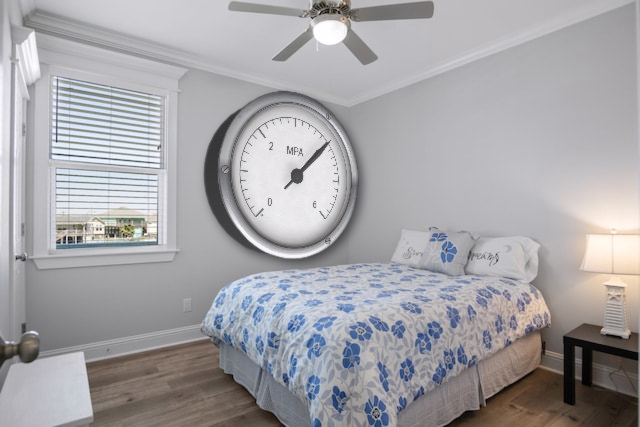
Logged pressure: 4 MPa
